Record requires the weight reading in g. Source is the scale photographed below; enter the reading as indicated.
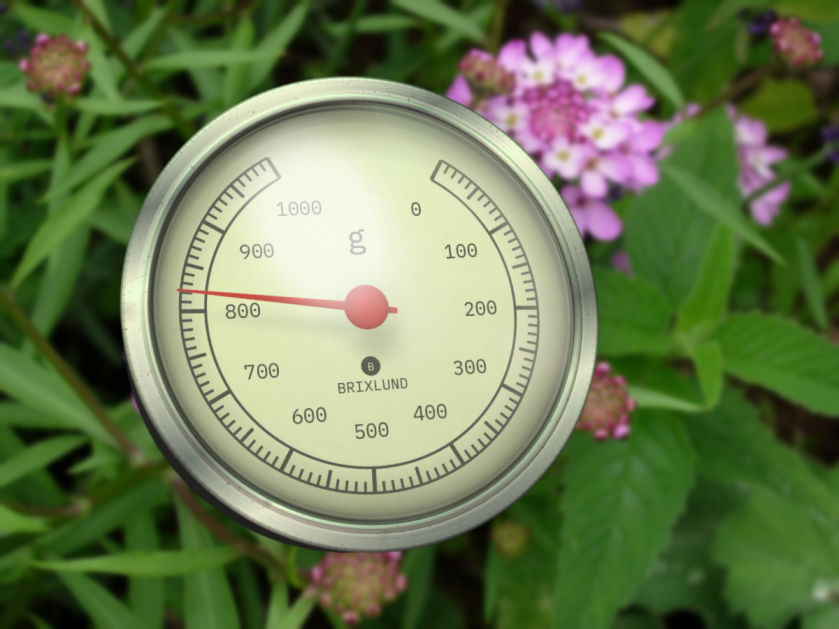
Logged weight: 820 g
